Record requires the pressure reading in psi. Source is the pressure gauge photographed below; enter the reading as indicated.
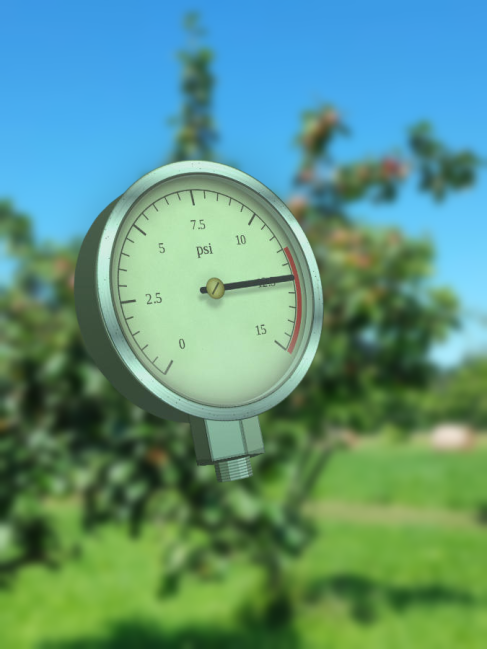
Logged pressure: 12.5 psi
